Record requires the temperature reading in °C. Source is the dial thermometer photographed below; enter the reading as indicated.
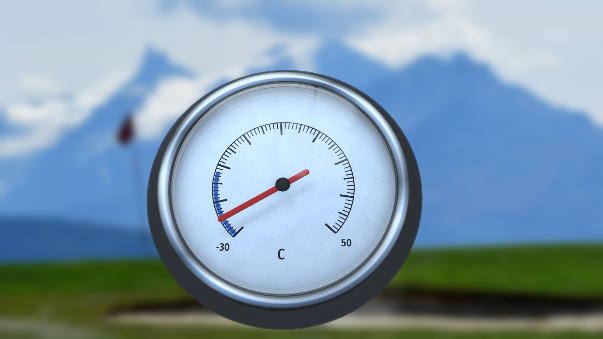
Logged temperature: -25 °C
